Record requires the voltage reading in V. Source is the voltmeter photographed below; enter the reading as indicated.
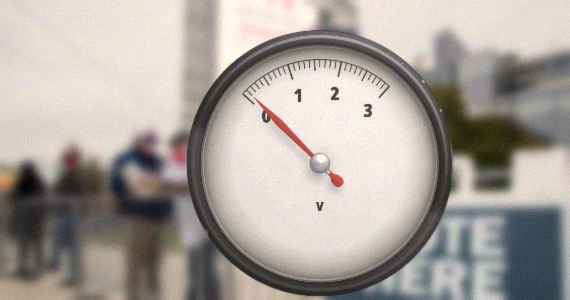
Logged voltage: 0.1 V
